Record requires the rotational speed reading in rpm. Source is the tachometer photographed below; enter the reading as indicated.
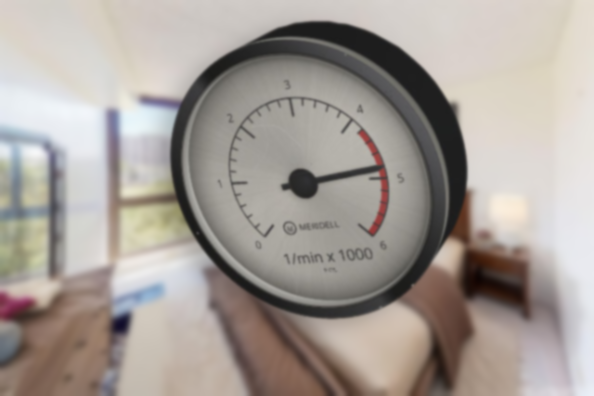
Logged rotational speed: 4800 rpm
